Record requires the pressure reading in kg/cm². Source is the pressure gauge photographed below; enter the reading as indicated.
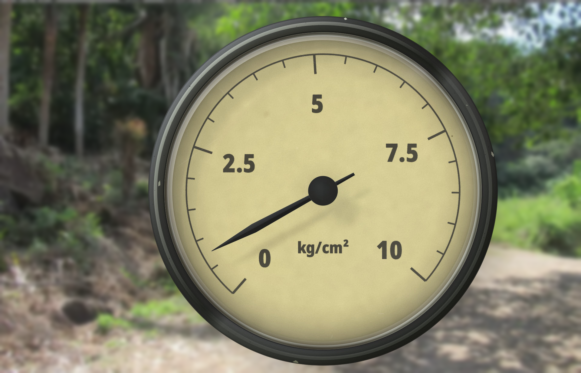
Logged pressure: 0.75 kg/cm²
